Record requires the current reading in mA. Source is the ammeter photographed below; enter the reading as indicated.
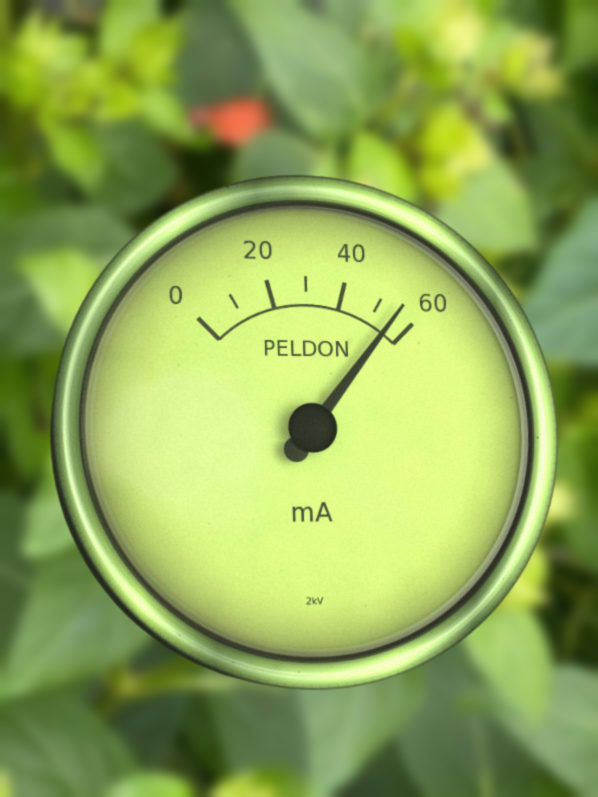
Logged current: 55 mA
